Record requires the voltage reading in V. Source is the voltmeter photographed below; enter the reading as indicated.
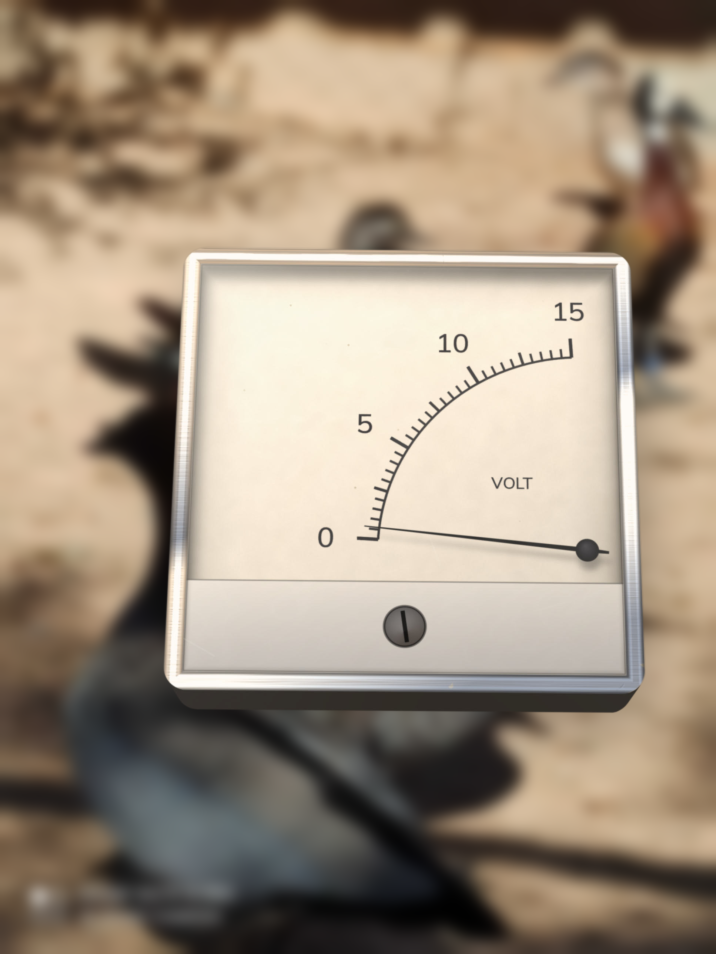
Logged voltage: 0.5 V
